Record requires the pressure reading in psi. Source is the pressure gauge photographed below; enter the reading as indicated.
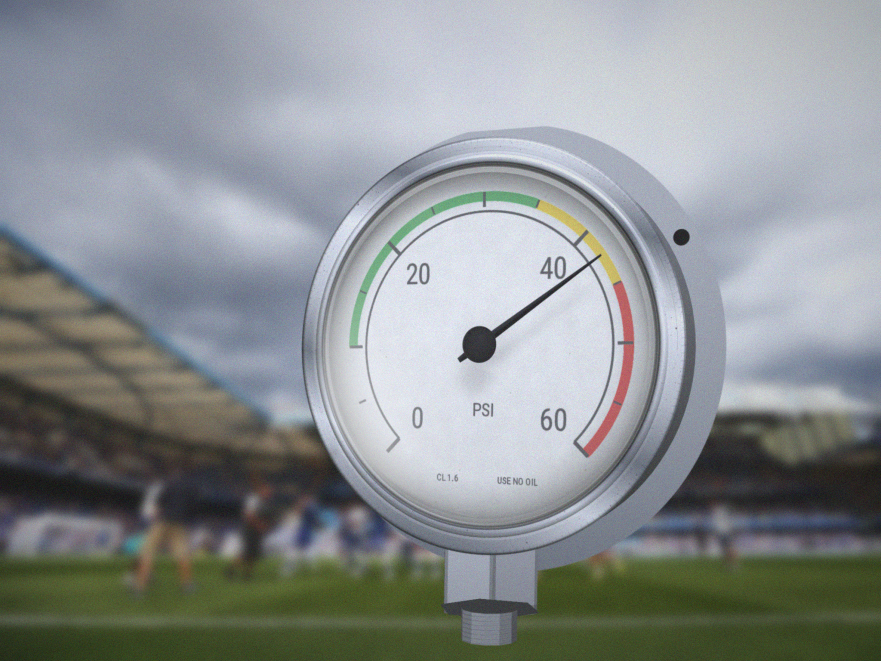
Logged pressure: 42.5 psi
